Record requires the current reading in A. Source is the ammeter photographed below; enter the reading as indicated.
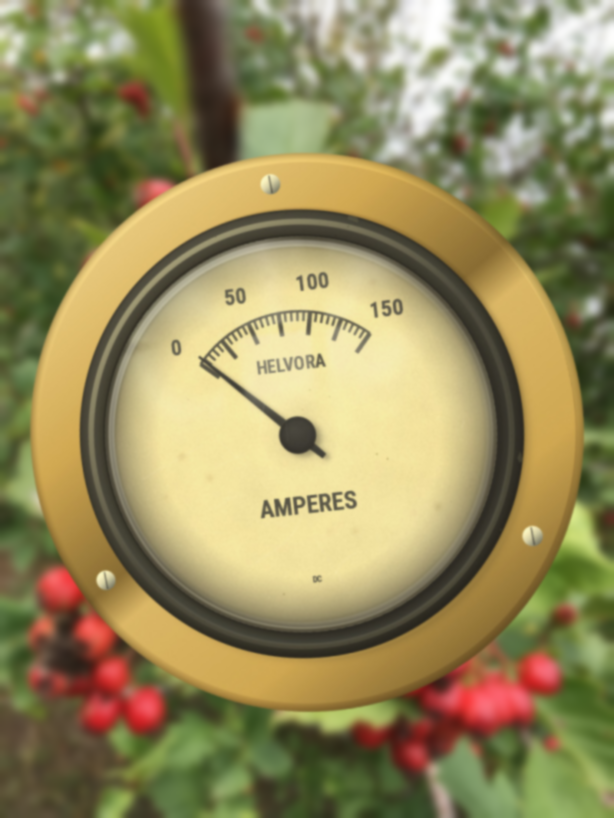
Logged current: 5 A
